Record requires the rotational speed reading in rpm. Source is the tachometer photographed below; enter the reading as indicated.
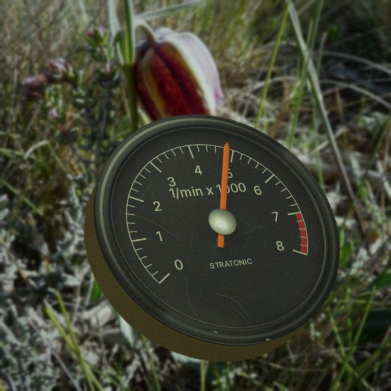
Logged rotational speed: 4800 rpm
